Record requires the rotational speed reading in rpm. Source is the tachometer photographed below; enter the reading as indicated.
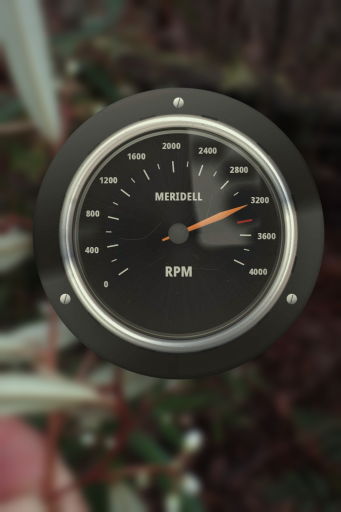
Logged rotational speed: 3200 rpm
